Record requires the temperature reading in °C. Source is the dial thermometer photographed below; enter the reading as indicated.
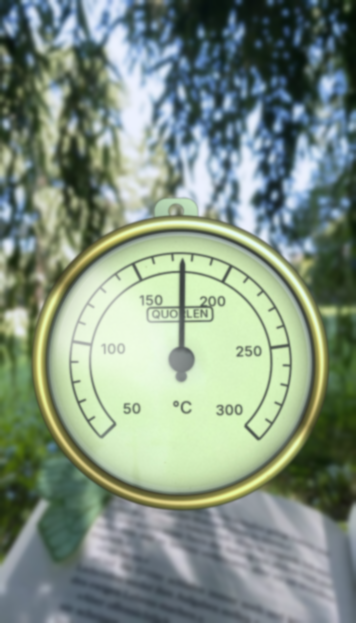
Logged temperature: 175 °C
